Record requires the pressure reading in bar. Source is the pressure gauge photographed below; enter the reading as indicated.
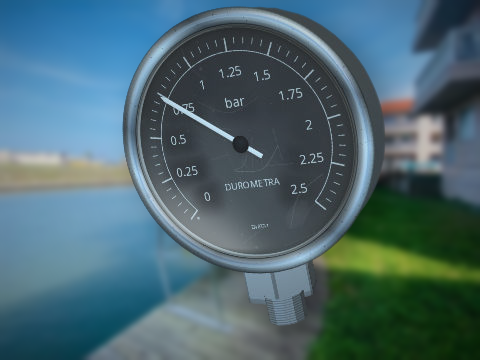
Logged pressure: 0.75 bar
